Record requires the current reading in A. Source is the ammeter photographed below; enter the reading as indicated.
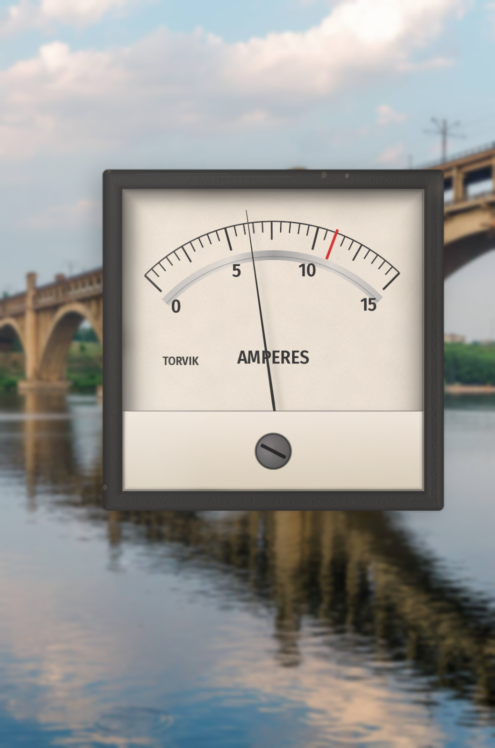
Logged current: 6.25 A
